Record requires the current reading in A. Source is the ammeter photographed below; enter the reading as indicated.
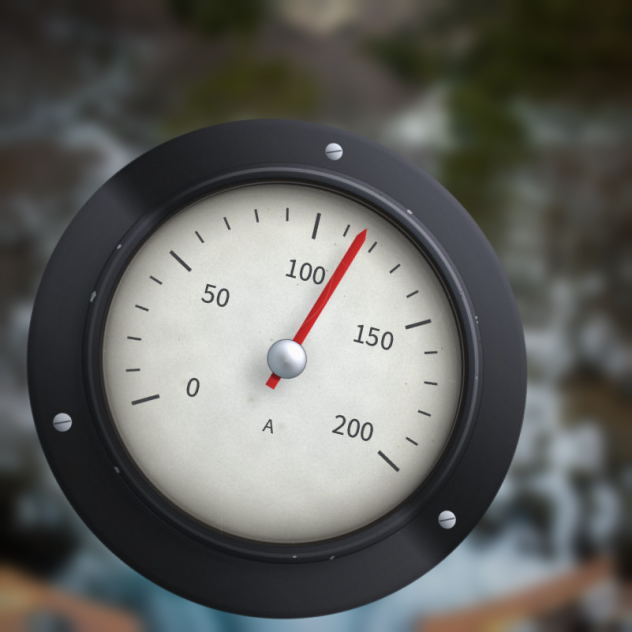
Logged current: 115 A
